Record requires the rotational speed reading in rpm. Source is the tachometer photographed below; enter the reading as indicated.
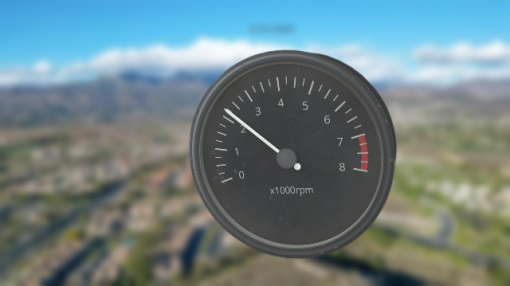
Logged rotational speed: 2250 rpm
